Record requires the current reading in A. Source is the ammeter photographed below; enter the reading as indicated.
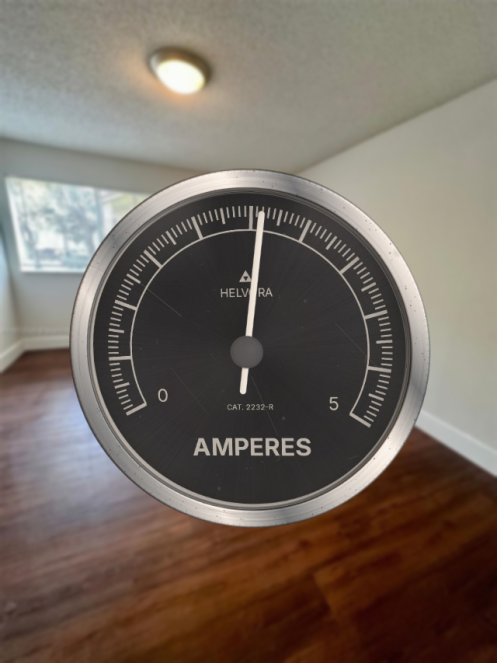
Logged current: 2.6 A
